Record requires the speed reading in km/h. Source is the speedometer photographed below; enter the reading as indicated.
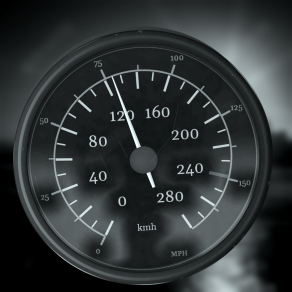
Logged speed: 125 km/h
